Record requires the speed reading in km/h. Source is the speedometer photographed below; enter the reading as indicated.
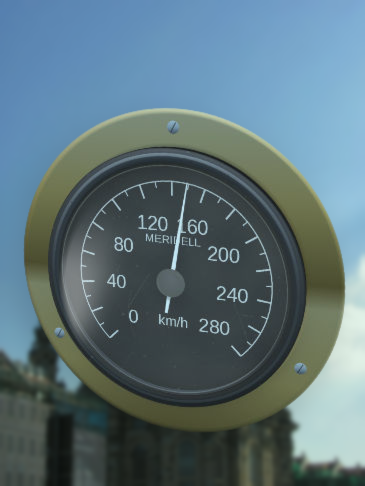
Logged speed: 150 km/h
